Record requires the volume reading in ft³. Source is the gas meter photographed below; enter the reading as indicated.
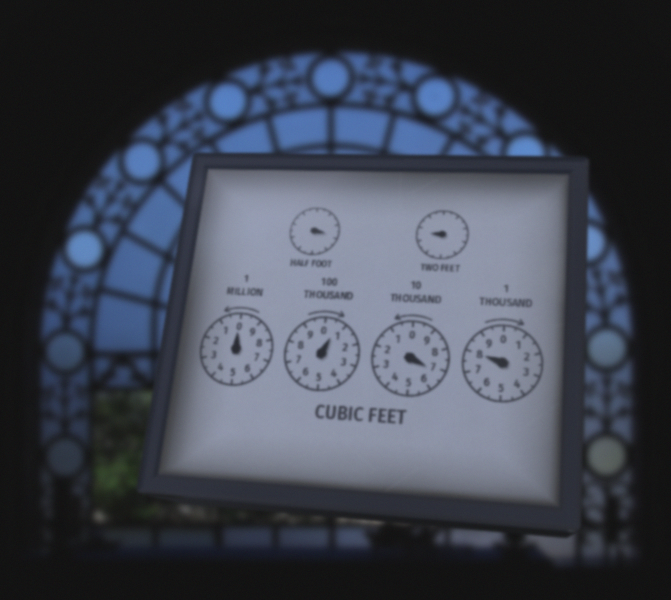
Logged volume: 6800 ft³
